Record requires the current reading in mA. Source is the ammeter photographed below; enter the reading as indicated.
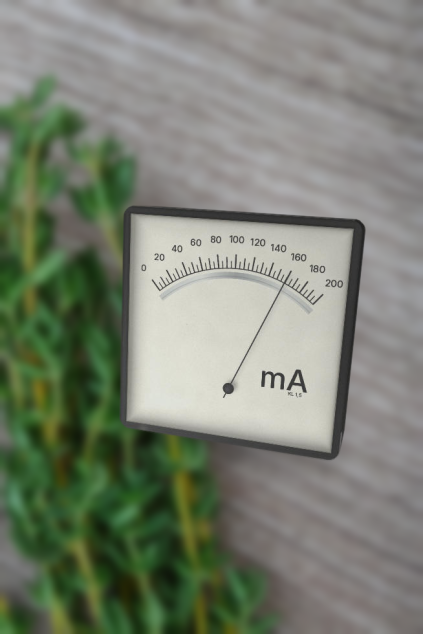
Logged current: 160 mA
